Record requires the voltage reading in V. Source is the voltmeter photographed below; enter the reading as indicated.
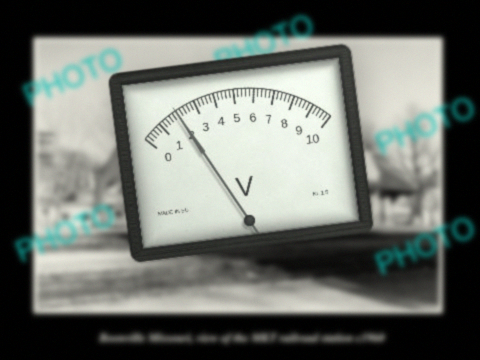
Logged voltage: 2 V
